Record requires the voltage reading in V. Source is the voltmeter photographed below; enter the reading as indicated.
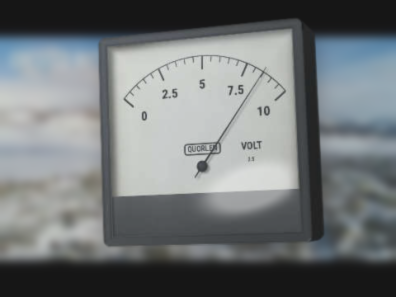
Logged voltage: 8.5 V
